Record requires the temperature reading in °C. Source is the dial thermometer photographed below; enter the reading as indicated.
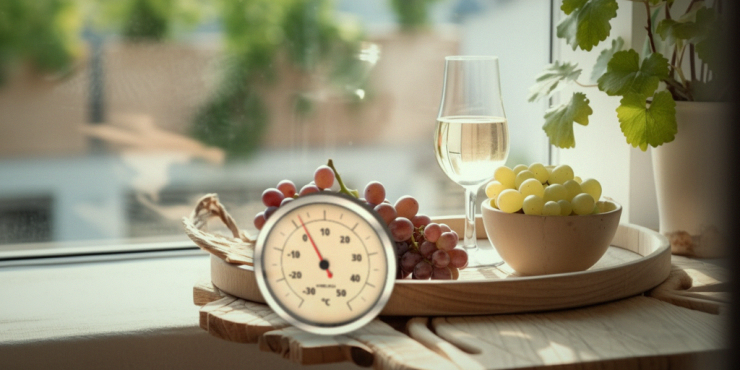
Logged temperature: 2.5 °C
